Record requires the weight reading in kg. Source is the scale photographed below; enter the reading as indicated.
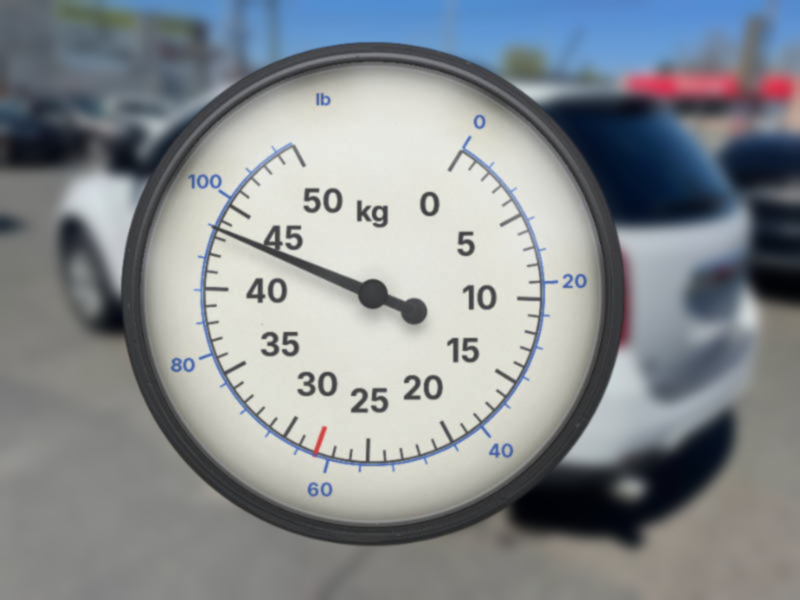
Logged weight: 43.5 kg
